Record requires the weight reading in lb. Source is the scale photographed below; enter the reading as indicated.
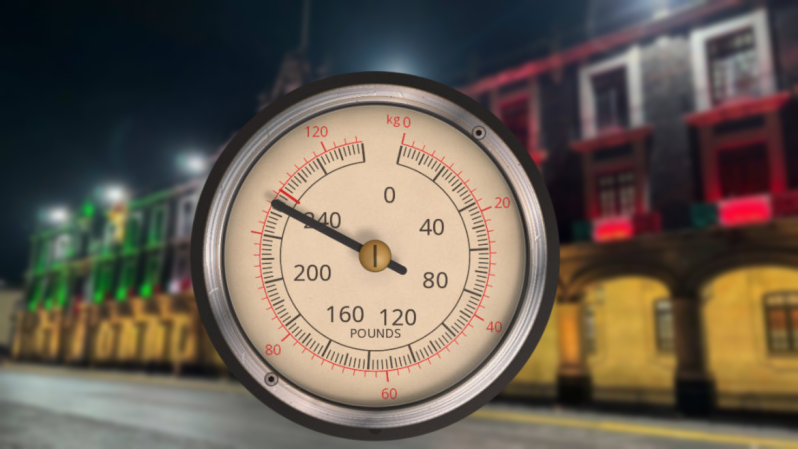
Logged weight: 234 lb
